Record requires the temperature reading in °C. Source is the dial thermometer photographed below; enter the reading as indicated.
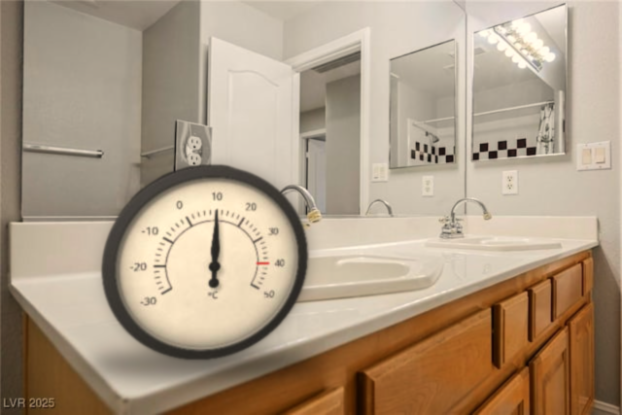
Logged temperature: 10 °C
